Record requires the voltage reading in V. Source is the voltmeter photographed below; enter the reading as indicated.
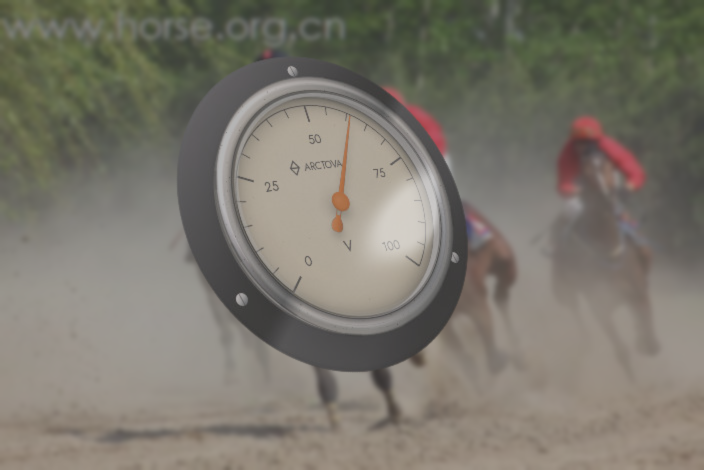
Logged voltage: 60 V
